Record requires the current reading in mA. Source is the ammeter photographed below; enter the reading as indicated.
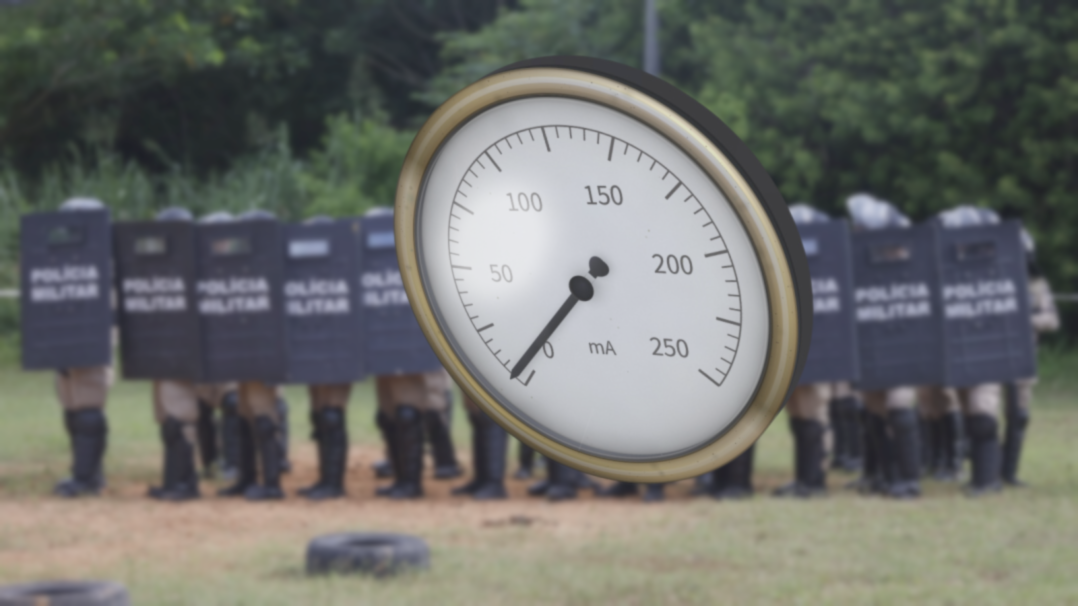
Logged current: 5 mA
